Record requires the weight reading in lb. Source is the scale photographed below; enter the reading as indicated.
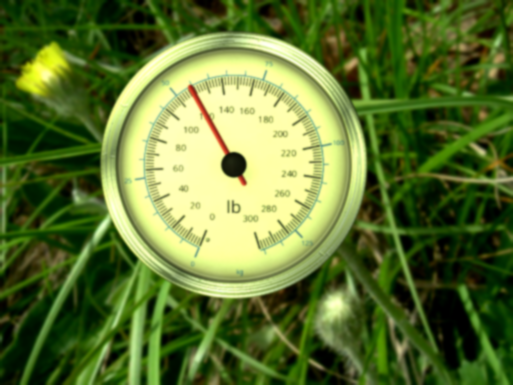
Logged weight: 120 lb
